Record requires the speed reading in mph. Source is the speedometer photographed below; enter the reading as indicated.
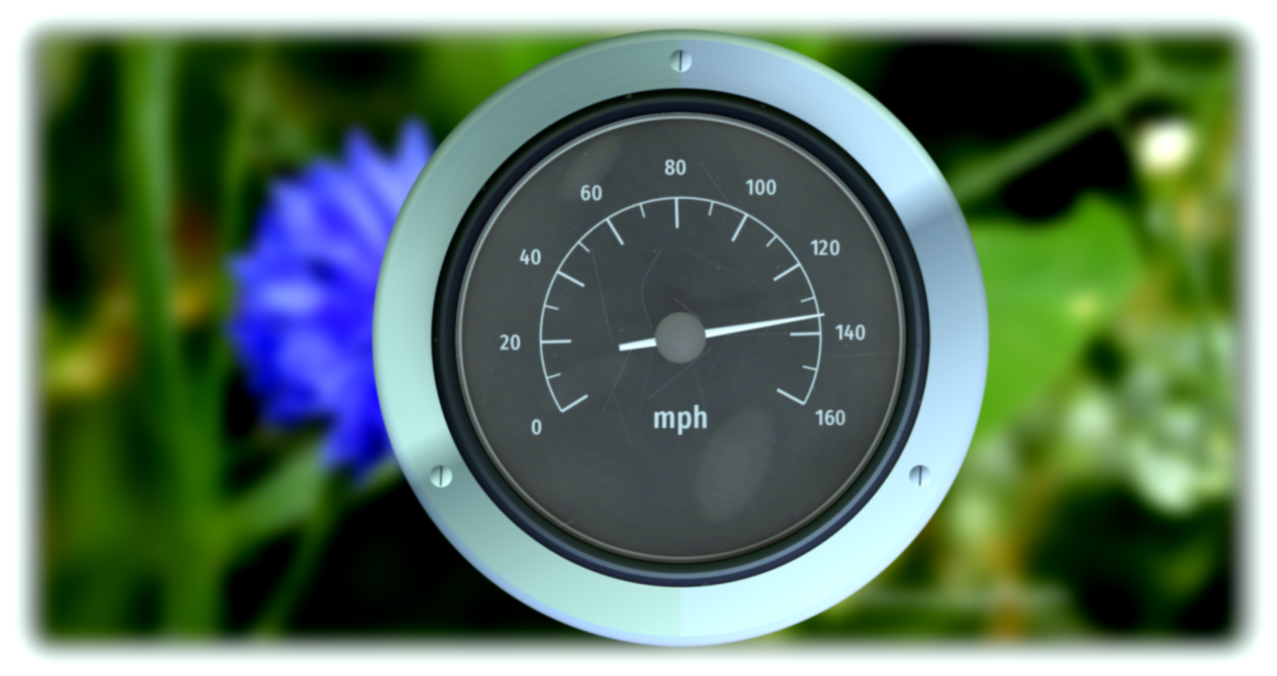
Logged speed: 135 mph
